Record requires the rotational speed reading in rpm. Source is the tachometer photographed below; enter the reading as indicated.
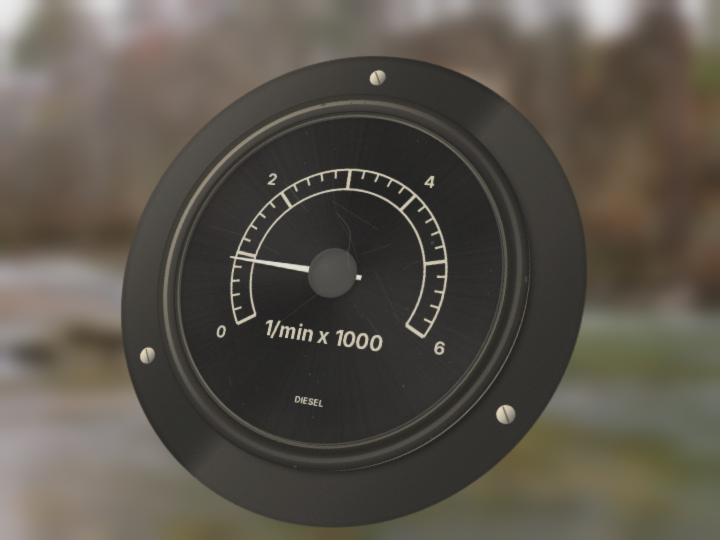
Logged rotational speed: 900 rpm
